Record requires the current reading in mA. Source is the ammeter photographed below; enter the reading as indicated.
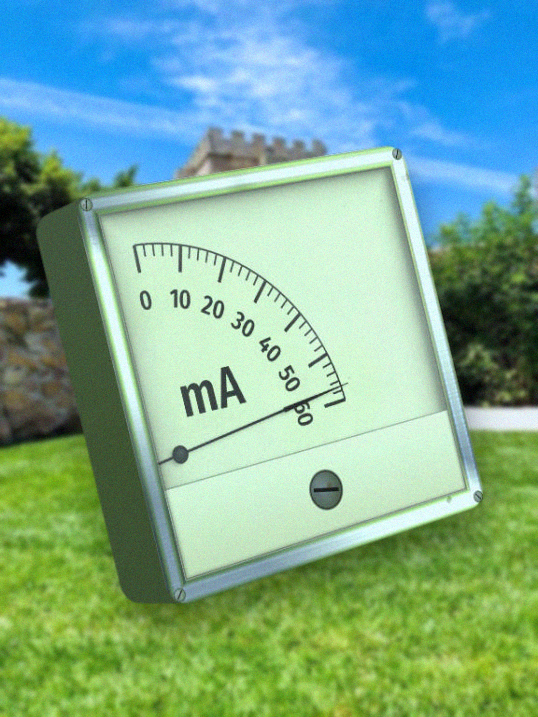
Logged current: 57 mA
